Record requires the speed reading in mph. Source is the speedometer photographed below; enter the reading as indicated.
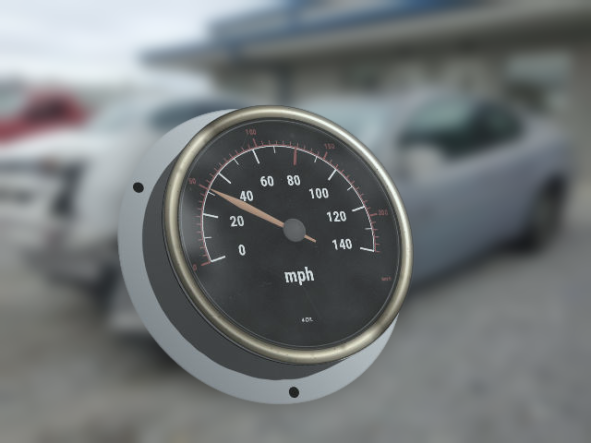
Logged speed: 30 mph
